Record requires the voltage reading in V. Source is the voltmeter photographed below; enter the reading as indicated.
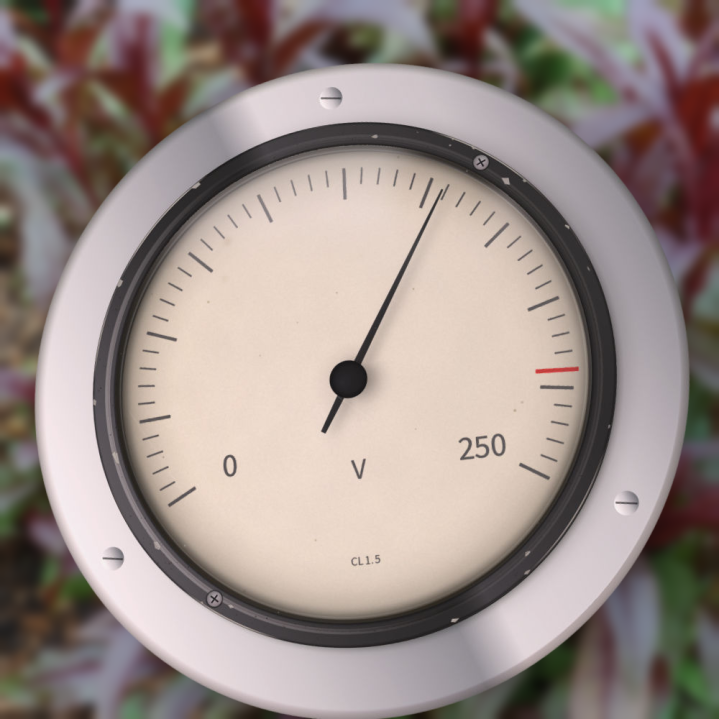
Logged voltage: 155 V
